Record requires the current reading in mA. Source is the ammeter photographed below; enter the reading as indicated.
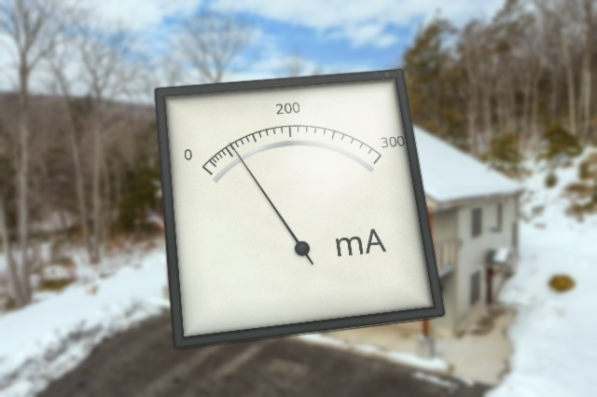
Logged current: 110 mA
